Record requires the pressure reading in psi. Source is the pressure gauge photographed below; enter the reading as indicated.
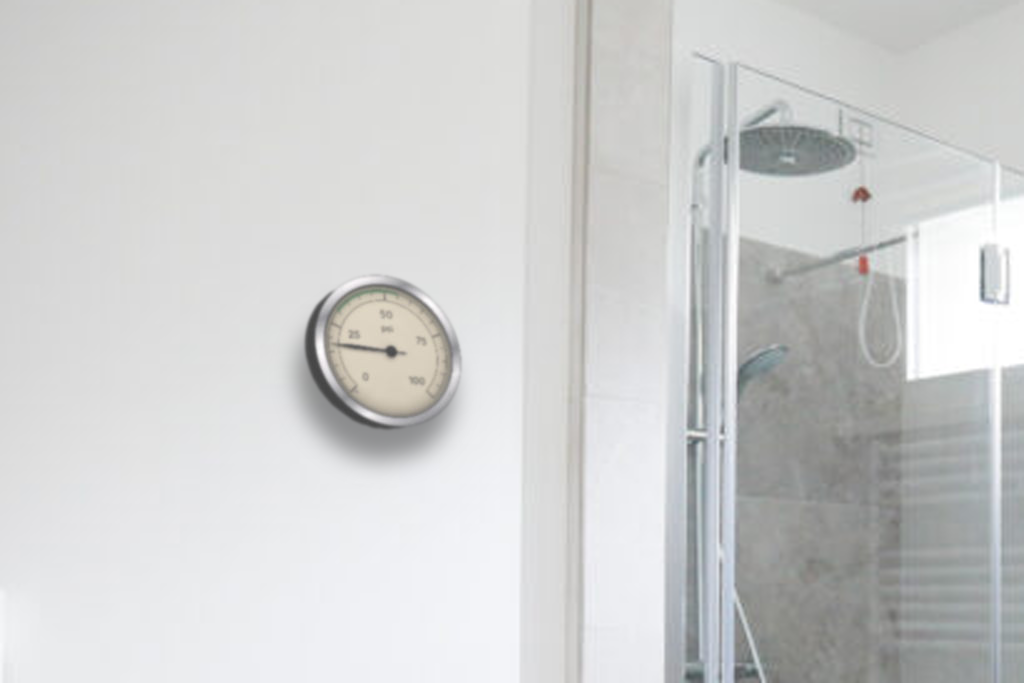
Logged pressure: 17.5 psi
